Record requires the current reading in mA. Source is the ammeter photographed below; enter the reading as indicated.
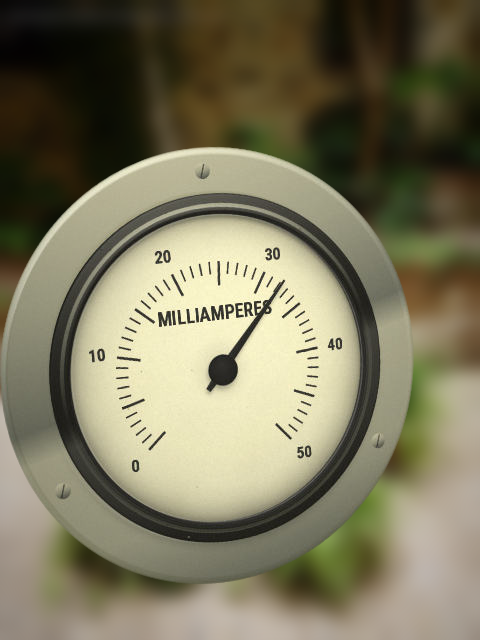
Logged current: 32 mA
